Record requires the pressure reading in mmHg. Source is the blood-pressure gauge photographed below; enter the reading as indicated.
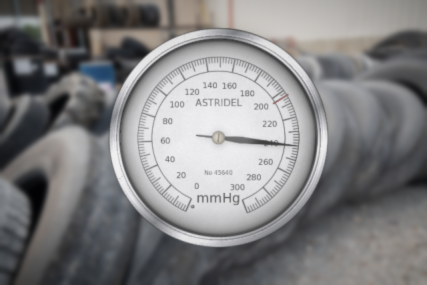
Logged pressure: 240 mmHg
